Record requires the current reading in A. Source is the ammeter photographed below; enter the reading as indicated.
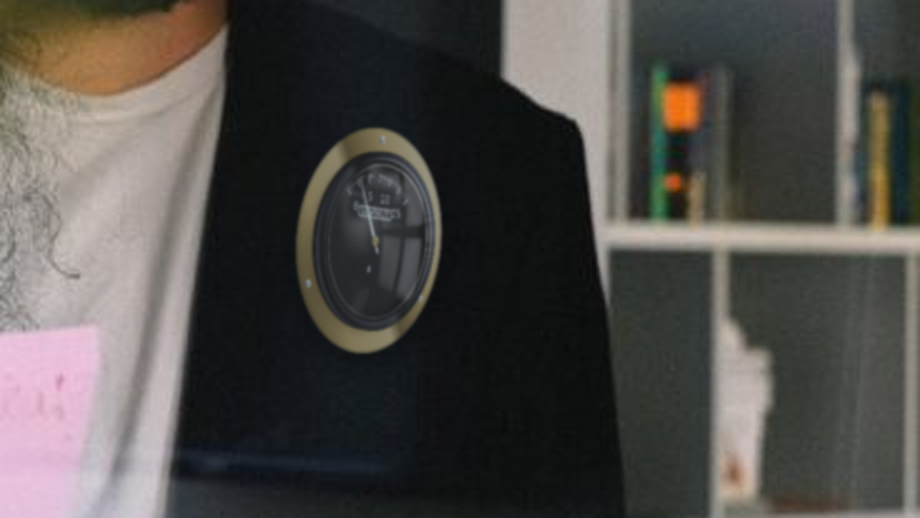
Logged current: 2.5 A
